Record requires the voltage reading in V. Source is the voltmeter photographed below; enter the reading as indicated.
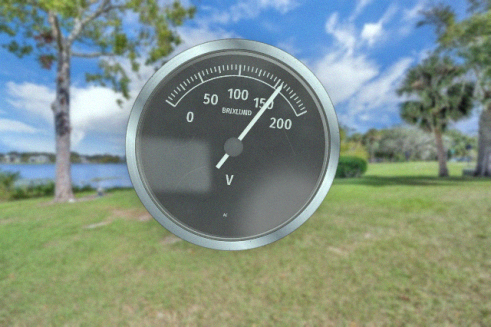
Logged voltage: 155 V
